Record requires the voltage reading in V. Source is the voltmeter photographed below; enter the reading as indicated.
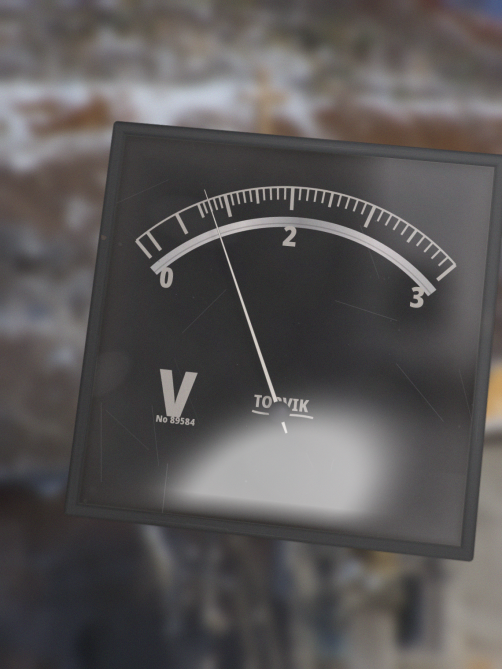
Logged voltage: 1.35 V
